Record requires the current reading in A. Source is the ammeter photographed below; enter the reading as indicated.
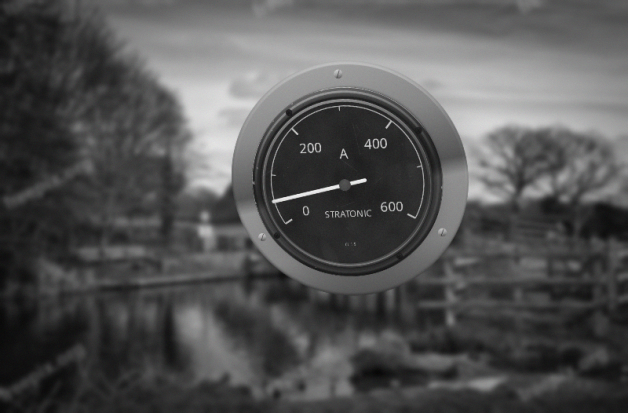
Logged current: 50 A
